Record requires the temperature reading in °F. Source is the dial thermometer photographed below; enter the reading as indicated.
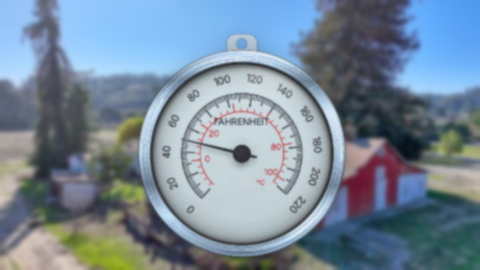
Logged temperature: 50 °F
